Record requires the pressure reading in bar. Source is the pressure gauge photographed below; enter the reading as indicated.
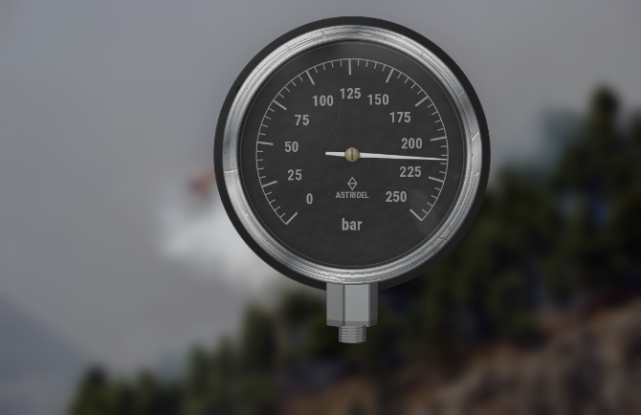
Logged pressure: 212.5 bar
